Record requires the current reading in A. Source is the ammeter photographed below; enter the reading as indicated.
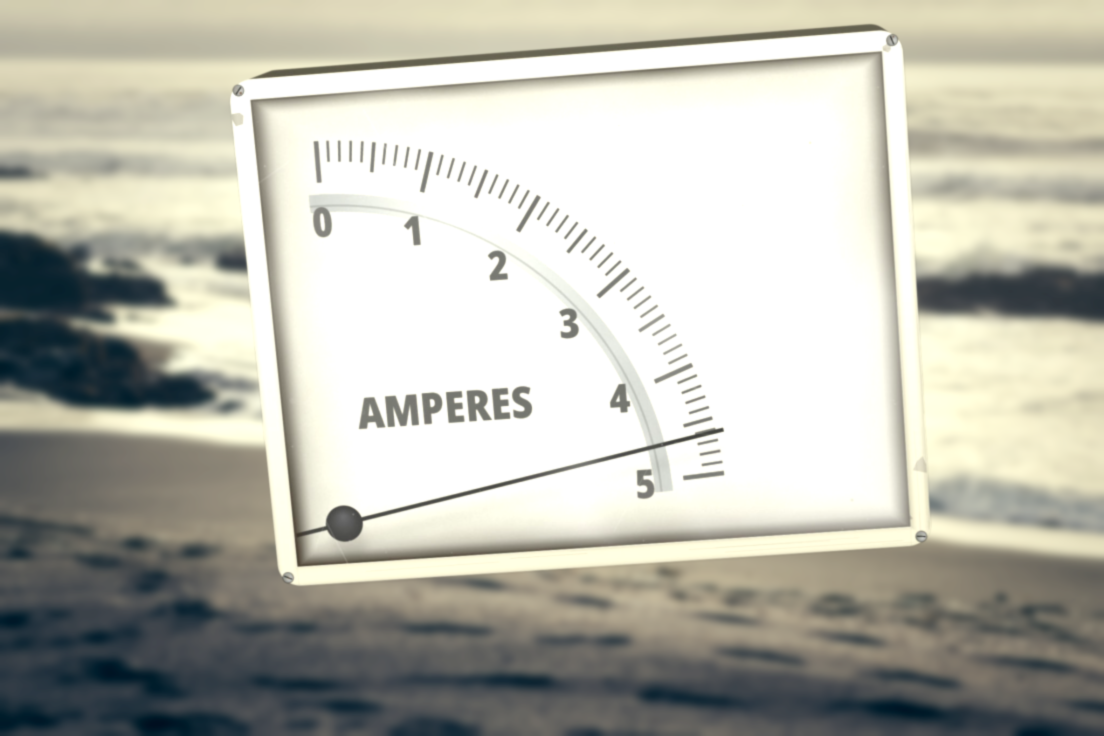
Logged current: 4.6 A
